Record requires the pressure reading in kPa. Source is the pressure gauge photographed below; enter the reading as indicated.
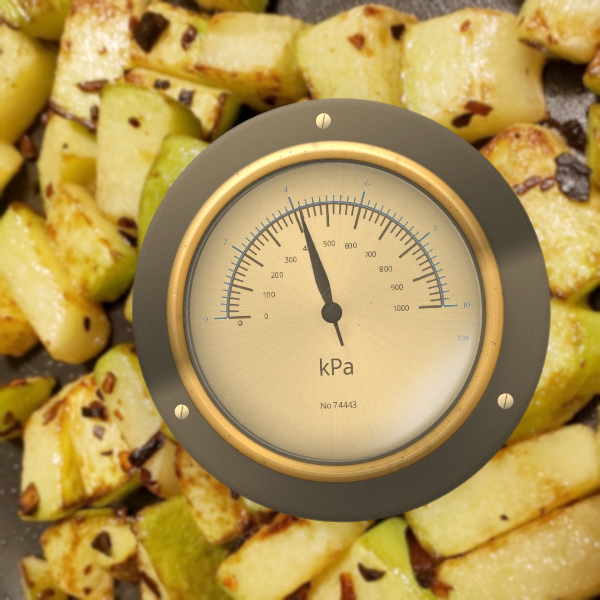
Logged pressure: 420 kPa
